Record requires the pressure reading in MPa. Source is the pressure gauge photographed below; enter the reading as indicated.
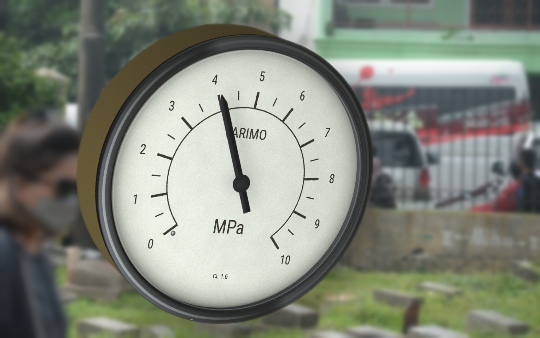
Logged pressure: 4 MPa
